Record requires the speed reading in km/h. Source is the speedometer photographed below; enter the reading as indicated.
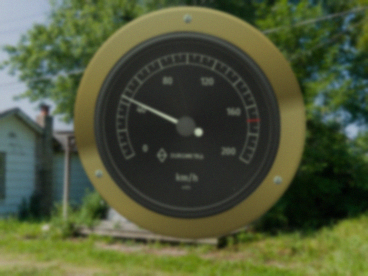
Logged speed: 45 km/h
